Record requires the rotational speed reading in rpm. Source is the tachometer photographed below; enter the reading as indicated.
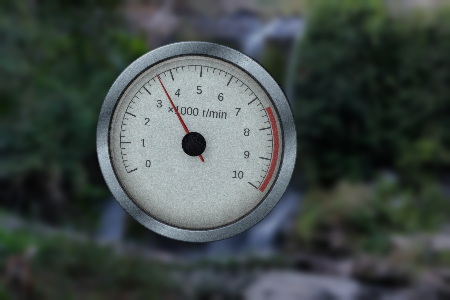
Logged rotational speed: 3600 rpm
